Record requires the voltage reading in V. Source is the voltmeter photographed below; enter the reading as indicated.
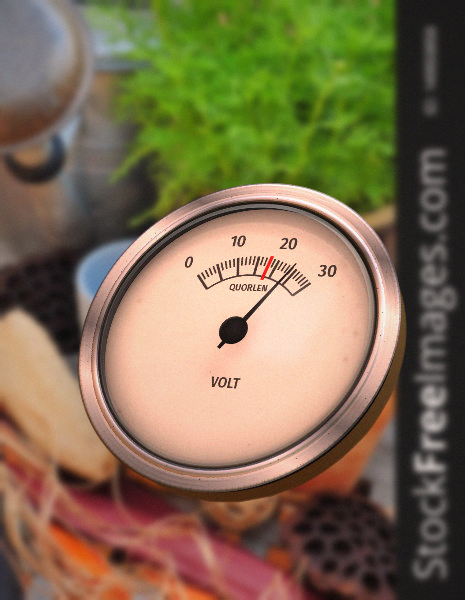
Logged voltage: 25 V
